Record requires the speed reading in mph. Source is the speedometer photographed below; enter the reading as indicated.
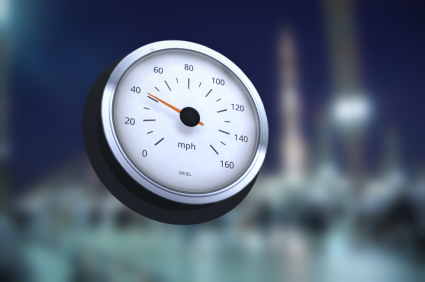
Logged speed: 40 mph
